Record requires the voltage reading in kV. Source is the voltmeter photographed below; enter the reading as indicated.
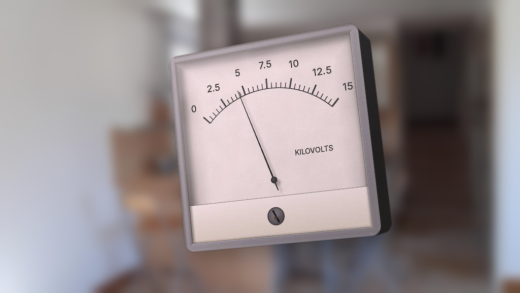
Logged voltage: 4.5 kV
